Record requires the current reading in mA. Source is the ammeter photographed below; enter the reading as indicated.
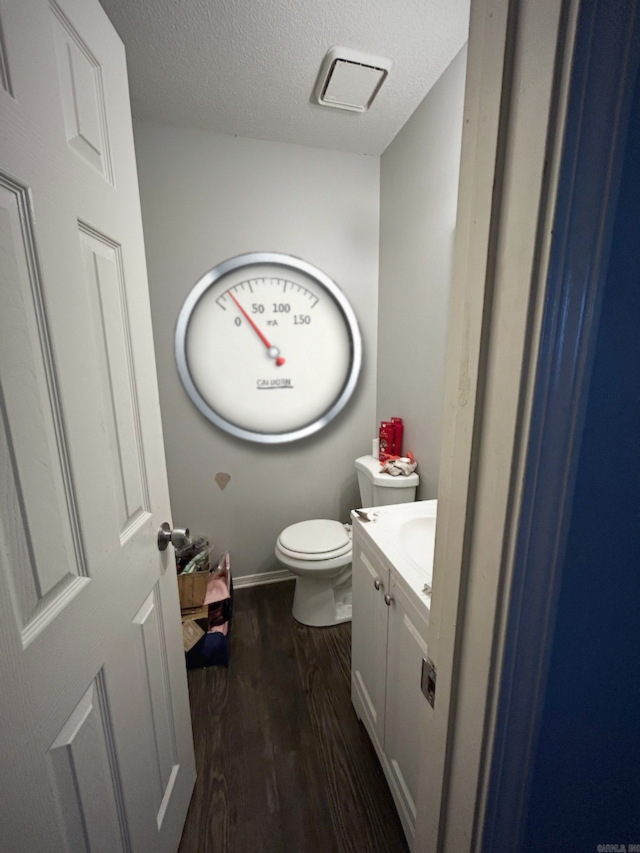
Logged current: 20 mA
